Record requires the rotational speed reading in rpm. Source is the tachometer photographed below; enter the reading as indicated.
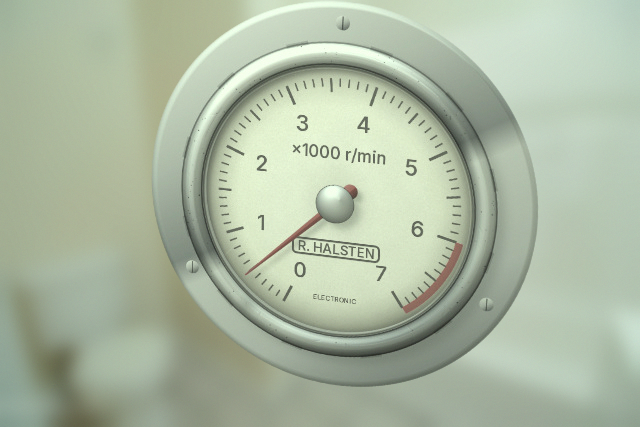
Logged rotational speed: 500 rpm
